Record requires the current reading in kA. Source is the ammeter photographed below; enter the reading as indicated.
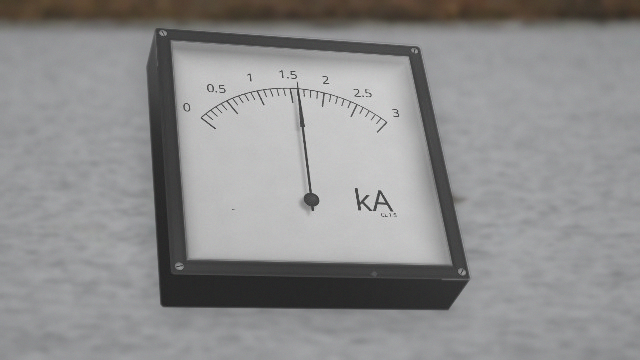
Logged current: 1.6 kA
